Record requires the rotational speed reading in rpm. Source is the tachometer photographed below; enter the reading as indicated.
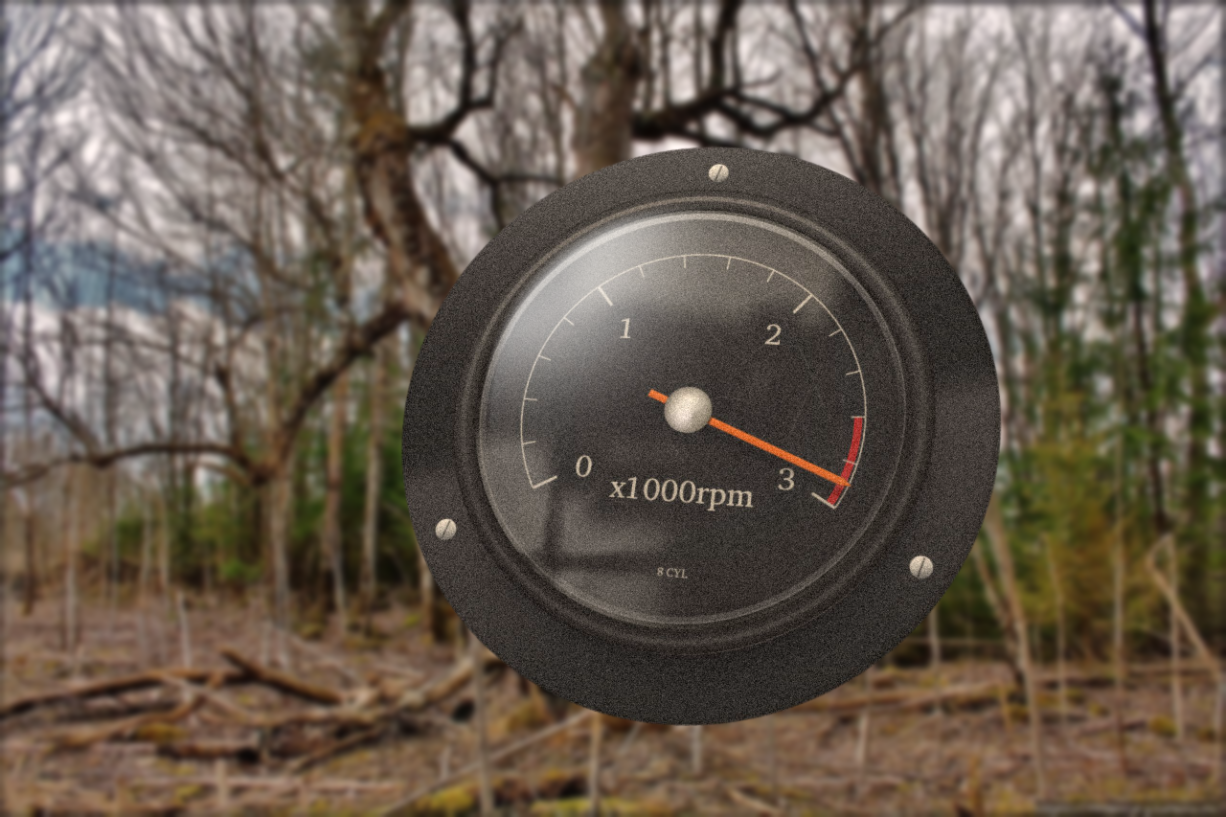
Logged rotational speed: 2900 rpm
